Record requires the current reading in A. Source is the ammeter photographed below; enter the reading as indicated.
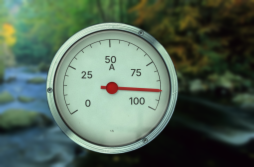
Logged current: 90 A
